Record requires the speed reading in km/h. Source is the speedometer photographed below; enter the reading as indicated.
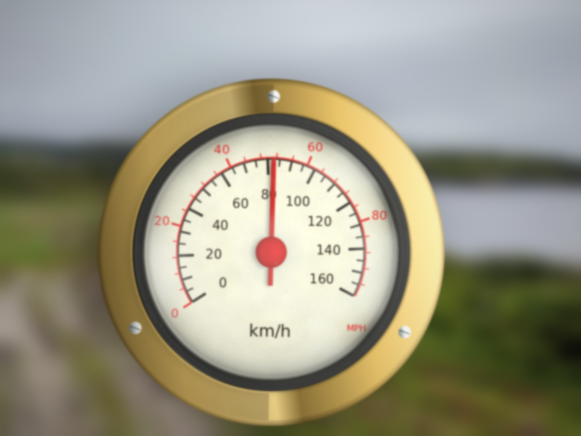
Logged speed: 82.5 km/h
